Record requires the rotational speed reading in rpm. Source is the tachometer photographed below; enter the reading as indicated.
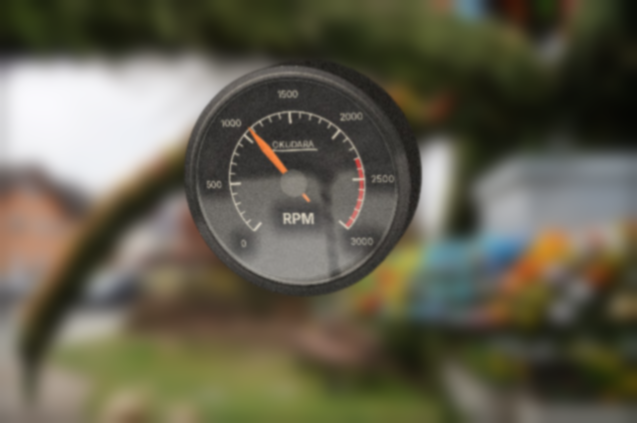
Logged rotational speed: 1100 rpm
